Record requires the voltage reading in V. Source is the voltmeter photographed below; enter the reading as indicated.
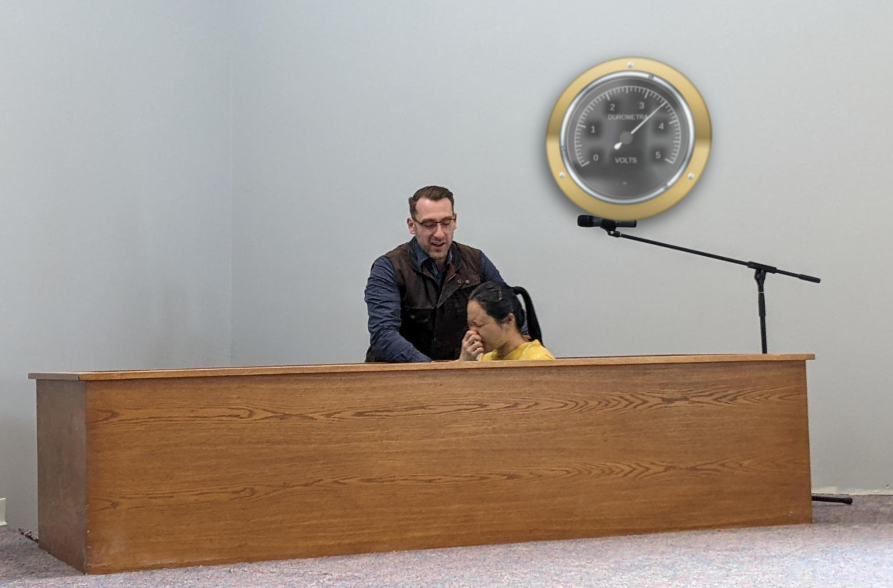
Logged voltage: 3.5 V
